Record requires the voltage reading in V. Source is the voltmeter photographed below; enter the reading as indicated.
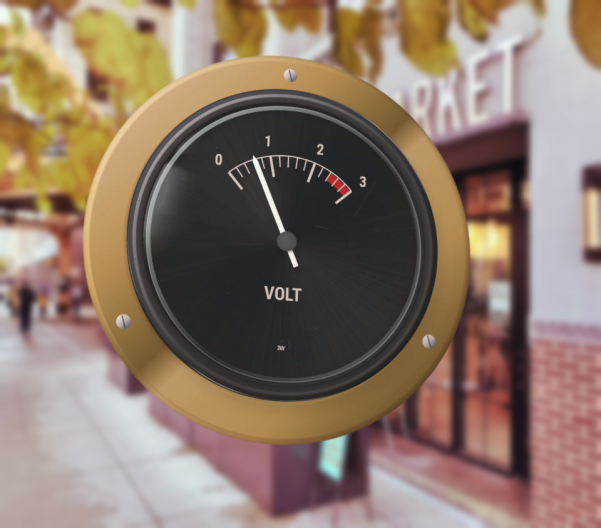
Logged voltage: 0.6 V
